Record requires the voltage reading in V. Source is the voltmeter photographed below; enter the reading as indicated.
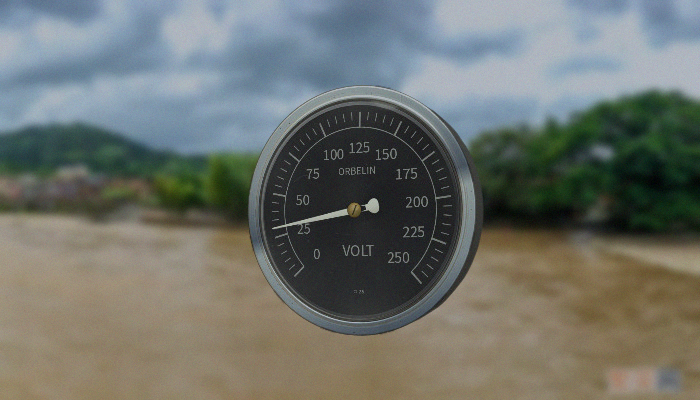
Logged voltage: 30 V
